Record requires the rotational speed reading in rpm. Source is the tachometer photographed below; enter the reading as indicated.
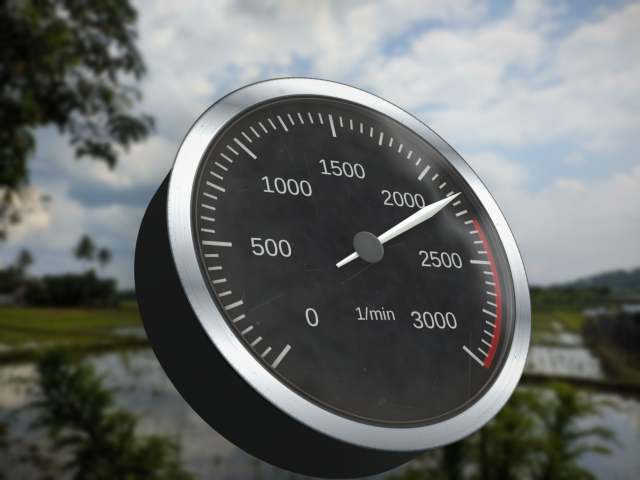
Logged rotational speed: 2175 rpm
